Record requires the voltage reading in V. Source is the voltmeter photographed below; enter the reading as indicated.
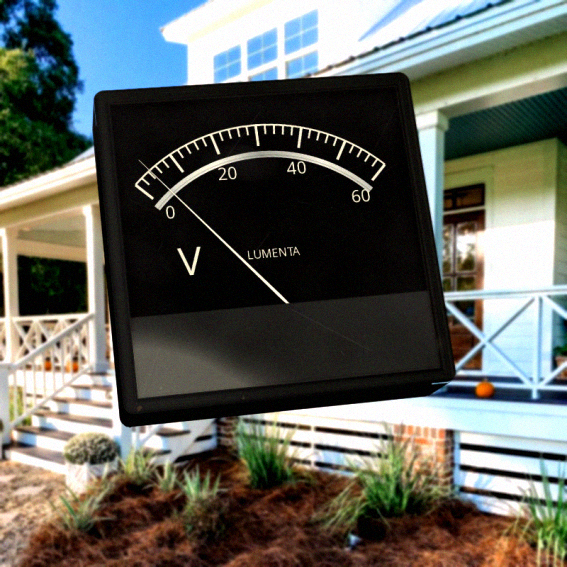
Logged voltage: 4 V
